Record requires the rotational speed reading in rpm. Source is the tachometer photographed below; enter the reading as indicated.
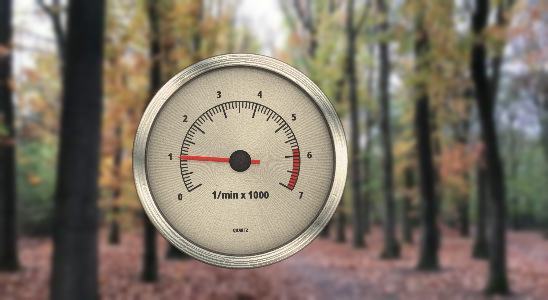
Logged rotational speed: 1000 rpm
